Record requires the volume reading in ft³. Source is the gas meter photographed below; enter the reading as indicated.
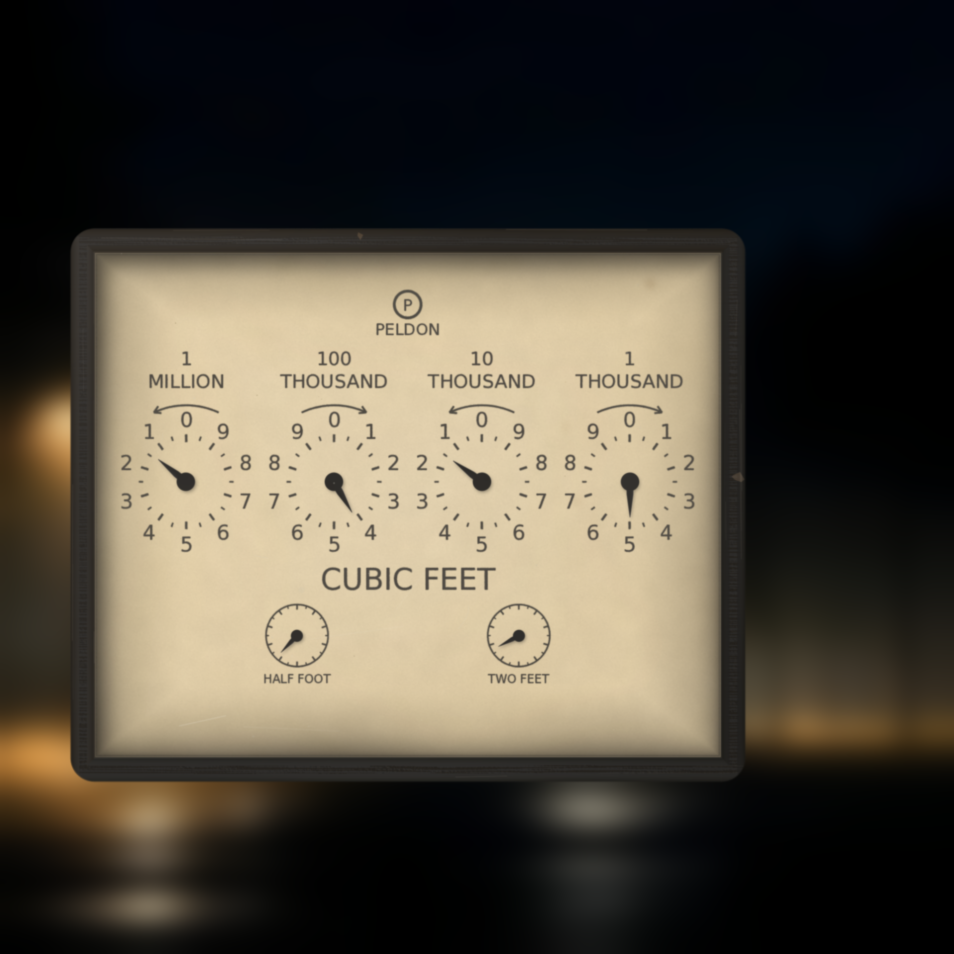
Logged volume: 141500 ft³
